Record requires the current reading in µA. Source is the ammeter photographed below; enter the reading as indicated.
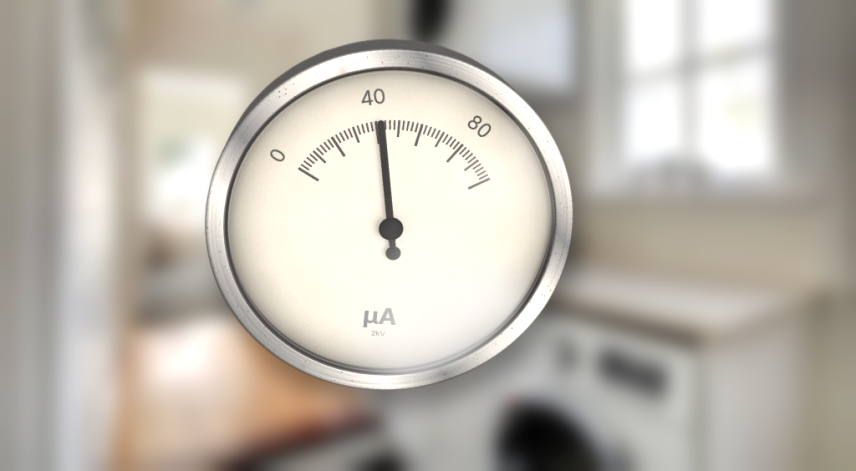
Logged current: 42 µA
